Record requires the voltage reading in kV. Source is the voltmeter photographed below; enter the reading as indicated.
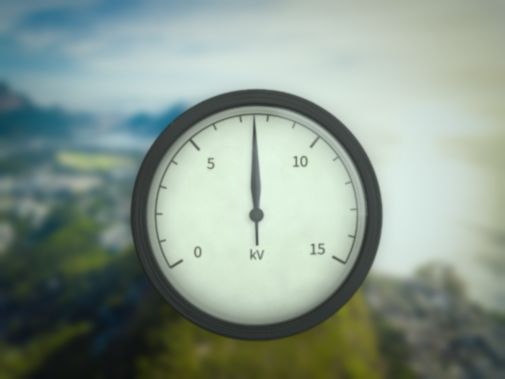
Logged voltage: 7.5 kV
